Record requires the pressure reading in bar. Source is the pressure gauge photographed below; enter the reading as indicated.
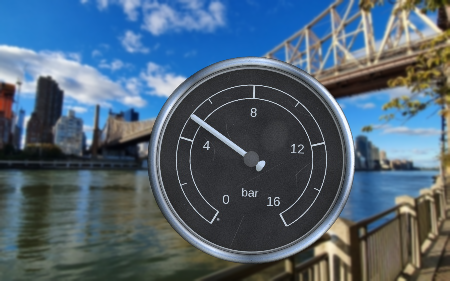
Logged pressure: 5 bar
